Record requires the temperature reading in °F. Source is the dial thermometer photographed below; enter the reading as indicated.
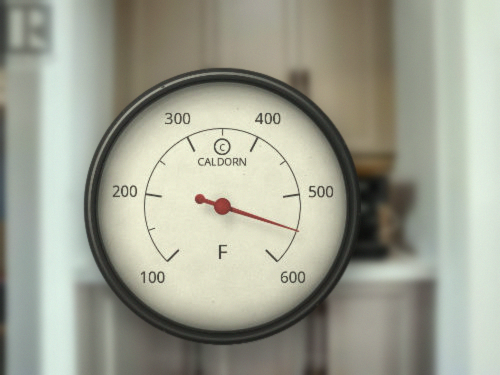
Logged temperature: 550 °F
